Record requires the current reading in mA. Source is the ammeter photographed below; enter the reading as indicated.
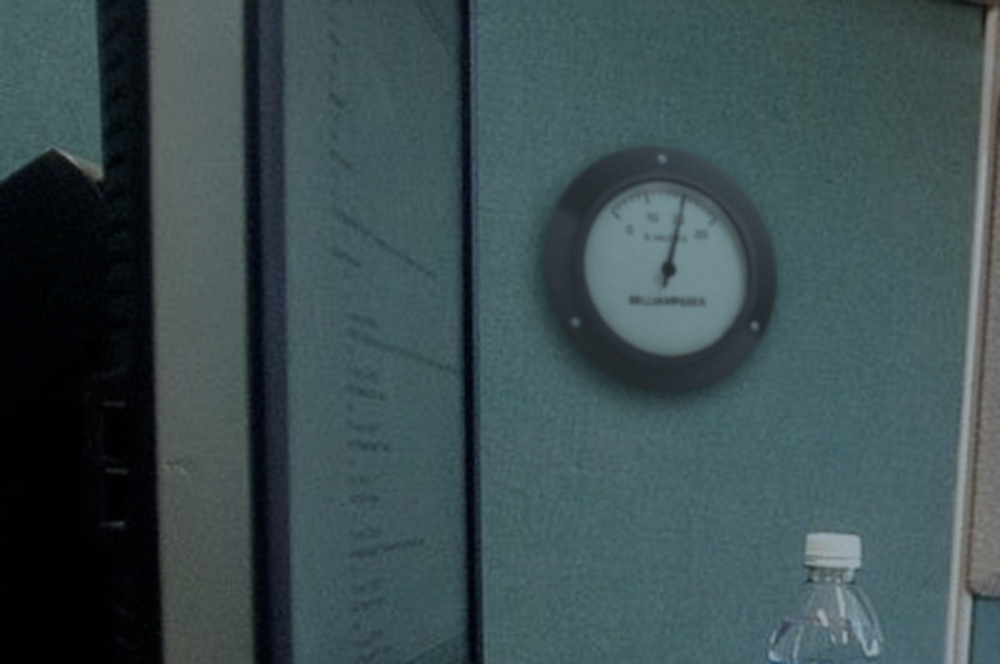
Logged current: 20 mA
